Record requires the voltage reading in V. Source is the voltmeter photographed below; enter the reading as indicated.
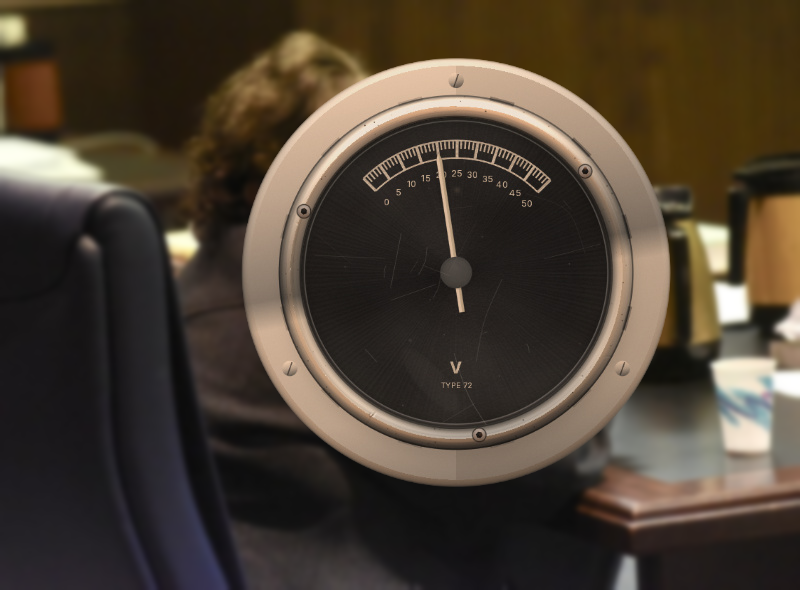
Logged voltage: 20 V
